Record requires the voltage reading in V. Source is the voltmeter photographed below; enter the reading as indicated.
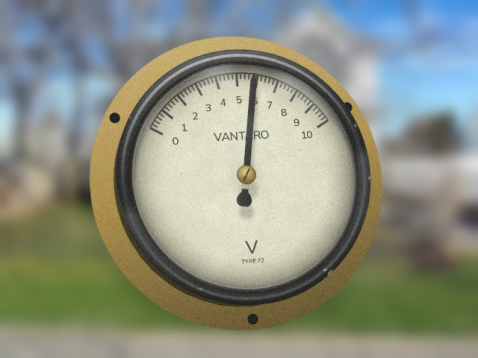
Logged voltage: 5.8 V
